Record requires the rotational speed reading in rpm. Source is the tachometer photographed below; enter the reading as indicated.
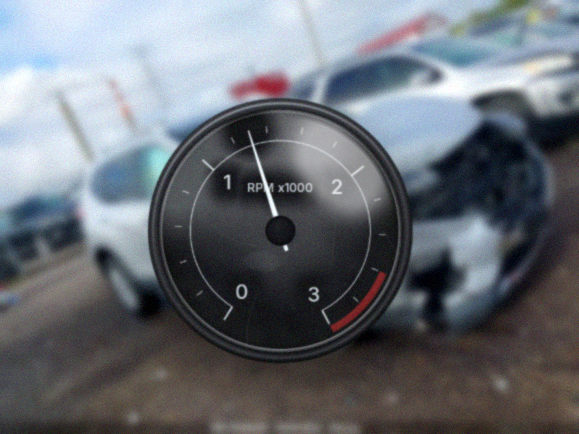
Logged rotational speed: 1300 rpm
